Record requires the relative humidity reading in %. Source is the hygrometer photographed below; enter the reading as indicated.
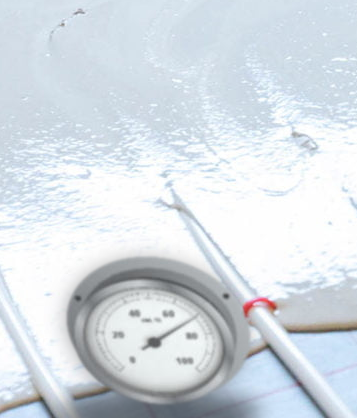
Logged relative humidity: 70 %
